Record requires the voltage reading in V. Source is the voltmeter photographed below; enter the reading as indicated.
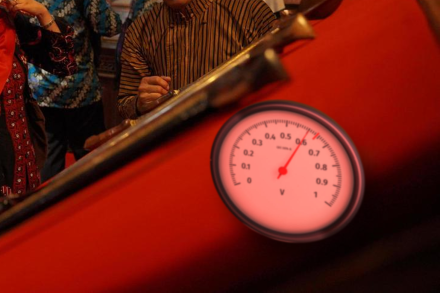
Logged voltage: 0.6 V
